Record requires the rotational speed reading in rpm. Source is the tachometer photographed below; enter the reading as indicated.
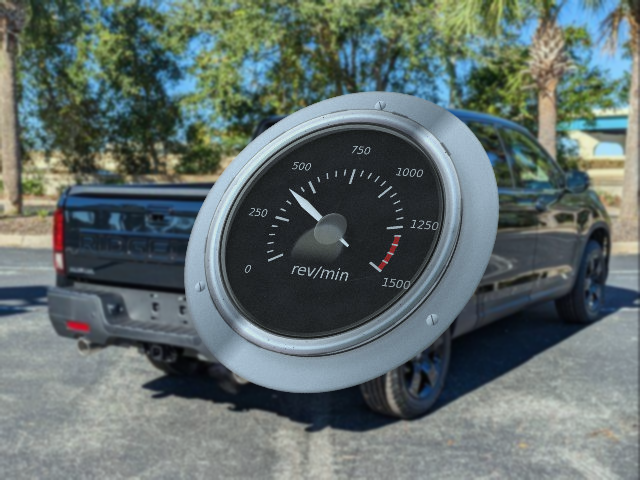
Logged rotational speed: 400 rpm
